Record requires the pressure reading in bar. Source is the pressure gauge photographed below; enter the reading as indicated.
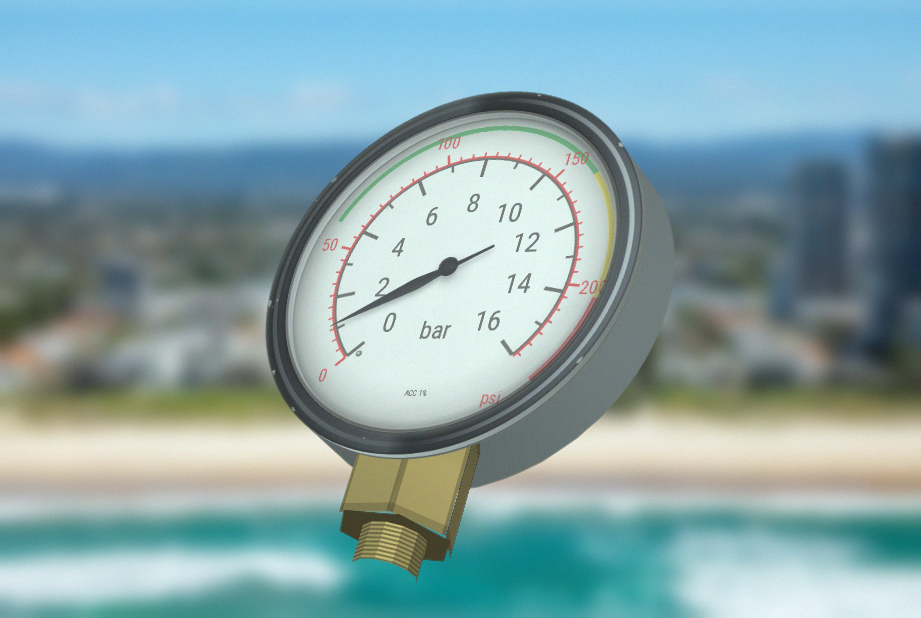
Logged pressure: 1 bar
